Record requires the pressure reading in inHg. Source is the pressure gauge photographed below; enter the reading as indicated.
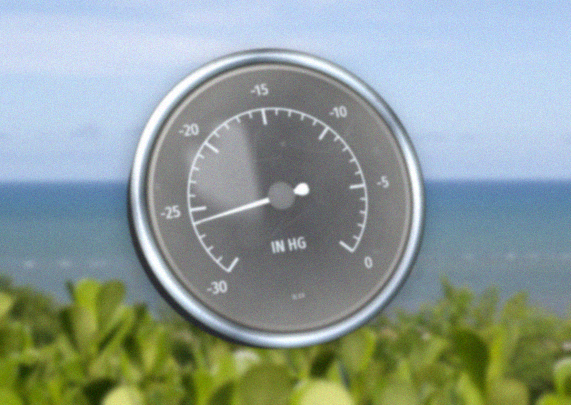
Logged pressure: -26 inHg
